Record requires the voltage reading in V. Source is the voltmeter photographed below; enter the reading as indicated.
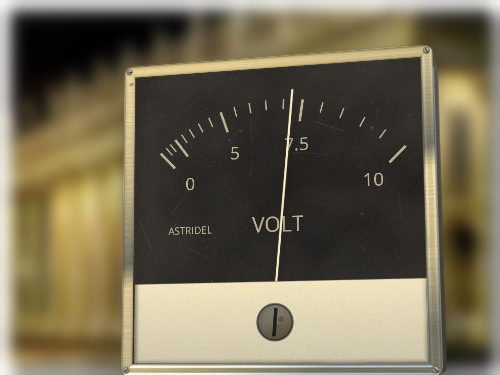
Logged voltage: 7.25 V
